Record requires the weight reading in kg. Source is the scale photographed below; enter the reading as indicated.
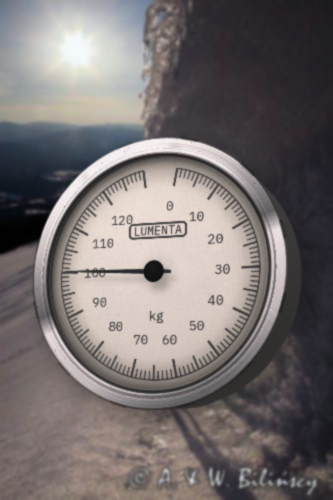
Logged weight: 100 kg
